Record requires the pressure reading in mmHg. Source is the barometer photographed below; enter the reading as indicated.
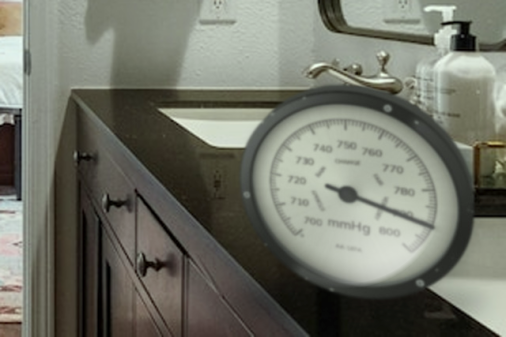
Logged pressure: 790 mmHg
